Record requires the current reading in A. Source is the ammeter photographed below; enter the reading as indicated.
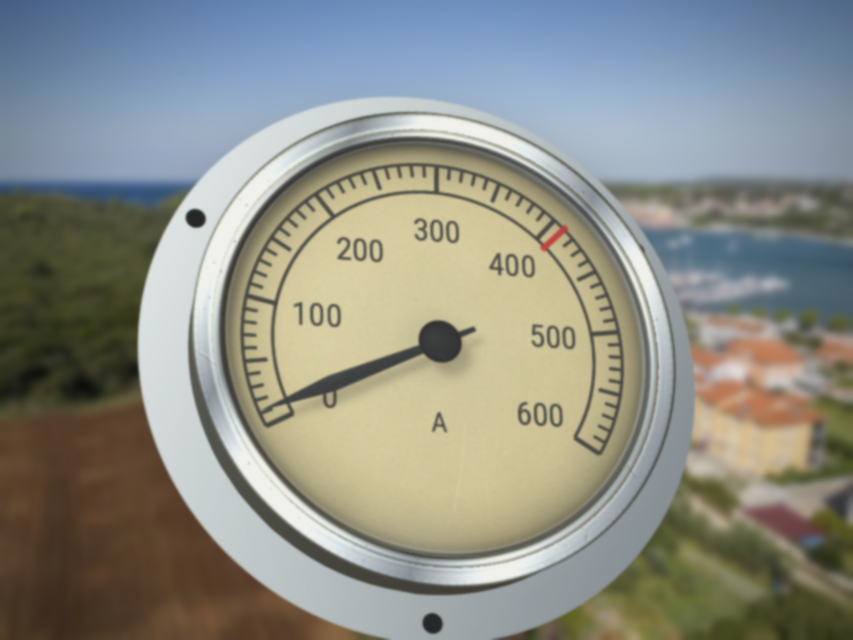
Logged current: 10 A
